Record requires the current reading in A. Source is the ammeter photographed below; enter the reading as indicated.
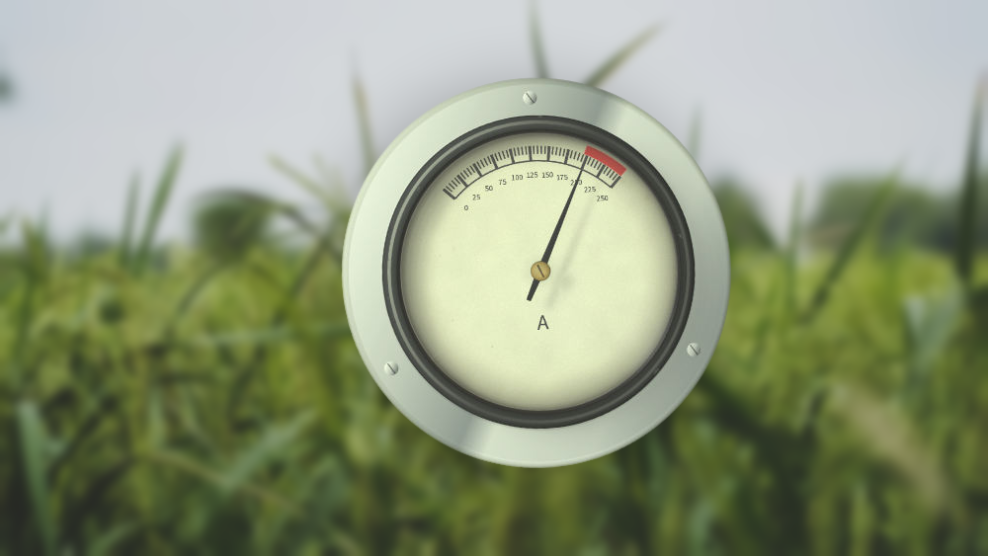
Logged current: 200 A
